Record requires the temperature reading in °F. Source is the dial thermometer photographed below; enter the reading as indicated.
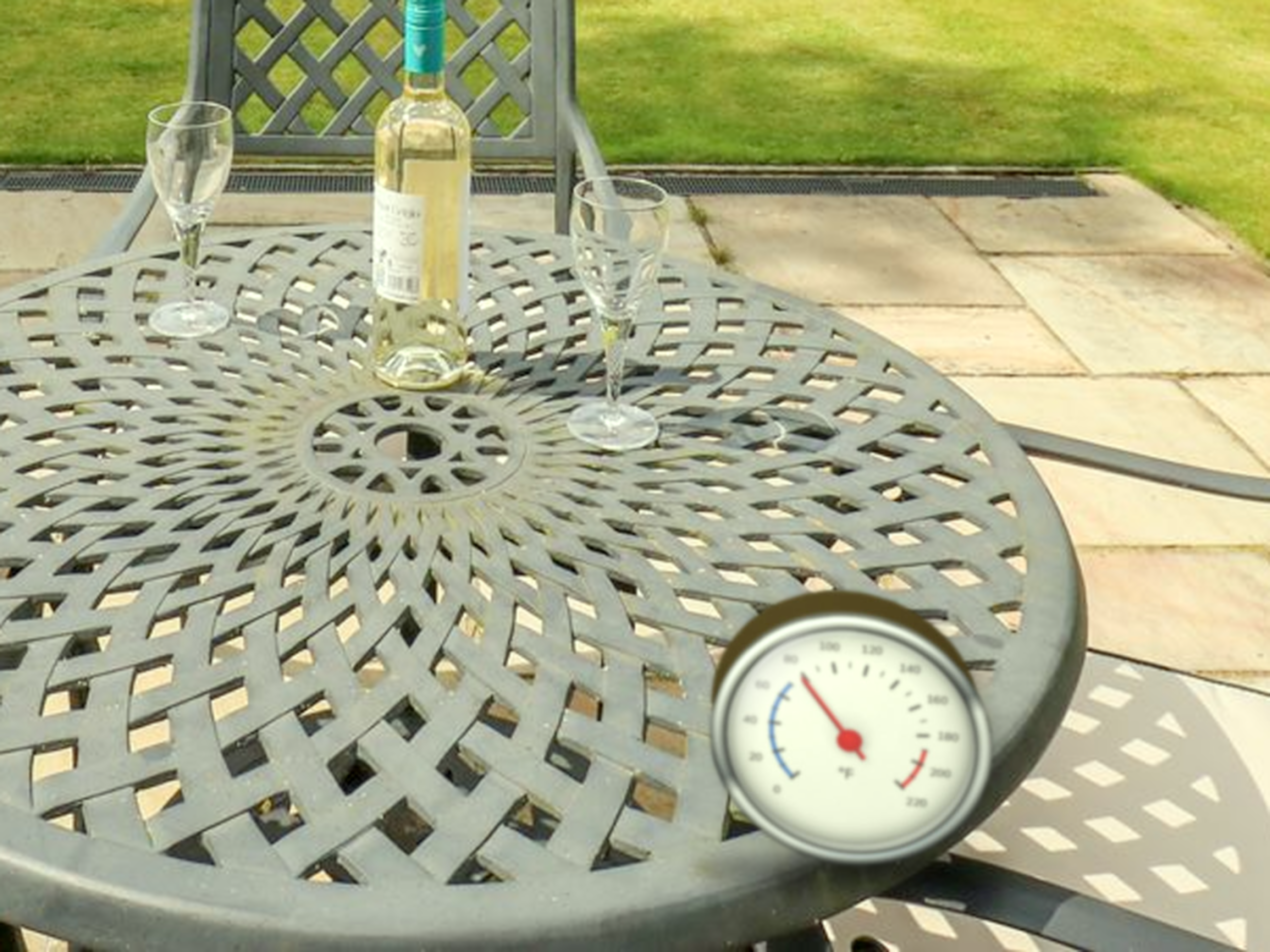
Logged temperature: 80 °F
